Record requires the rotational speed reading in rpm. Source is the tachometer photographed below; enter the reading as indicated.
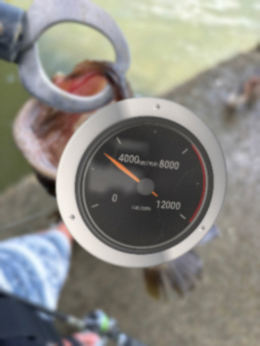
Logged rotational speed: 3000 rpm
